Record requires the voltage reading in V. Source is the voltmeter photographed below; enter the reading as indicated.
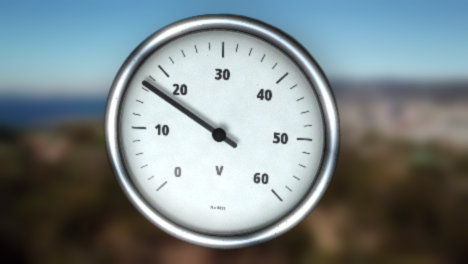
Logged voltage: 17 V
